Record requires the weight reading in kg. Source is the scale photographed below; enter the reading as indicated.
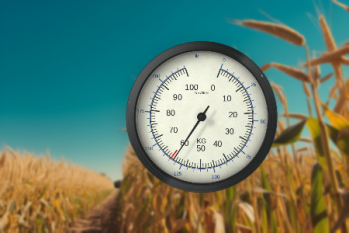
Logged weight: 60 kg
